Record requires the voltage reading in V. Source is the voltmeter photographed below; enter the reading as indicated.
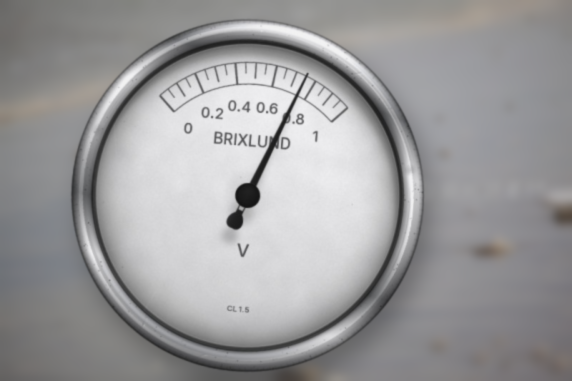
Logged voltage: 0.75 V
